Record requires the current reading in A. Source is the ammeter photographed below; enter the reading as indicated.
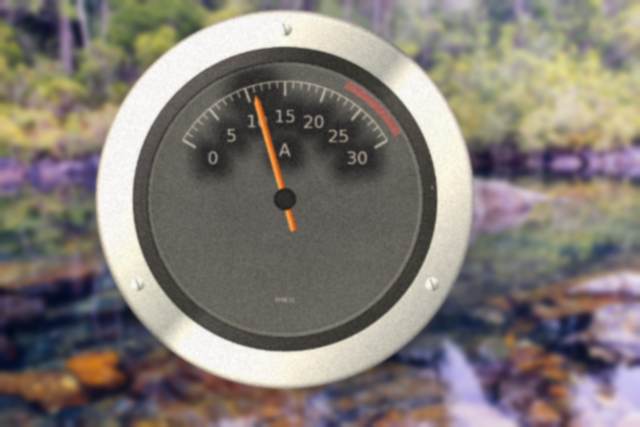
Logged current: 11 A
